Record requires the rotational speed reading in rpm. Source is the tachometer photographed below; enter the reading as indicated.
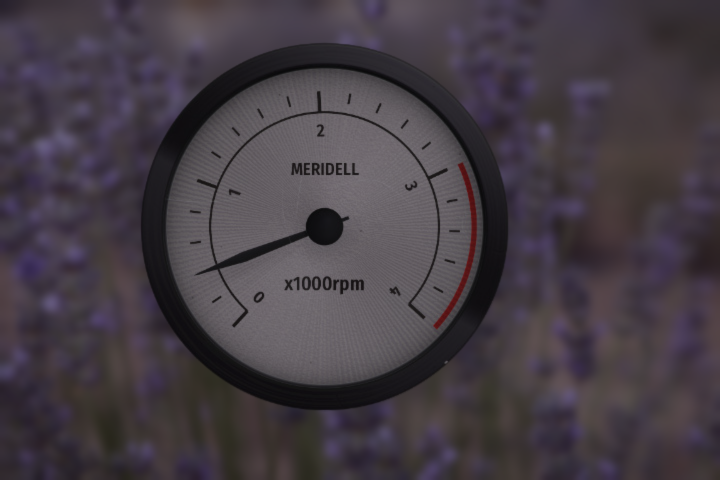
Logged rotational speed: 400 rpm
